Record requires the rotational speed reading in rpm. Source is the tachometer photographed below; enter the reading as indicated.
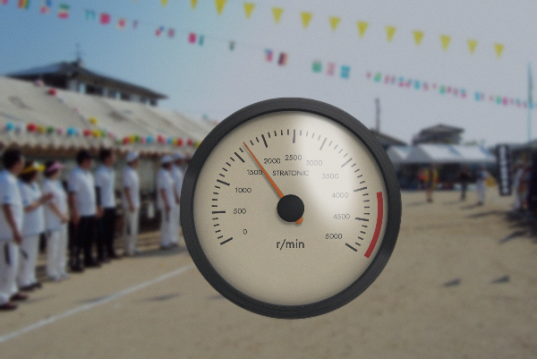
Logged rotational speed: 1700 rpm
